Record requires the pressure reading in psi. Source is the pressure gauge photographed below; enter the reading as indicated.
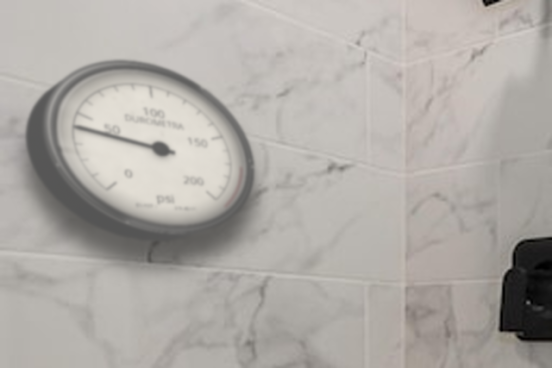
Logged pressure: 40 psi
